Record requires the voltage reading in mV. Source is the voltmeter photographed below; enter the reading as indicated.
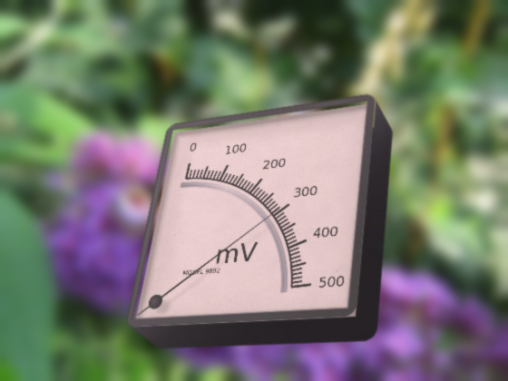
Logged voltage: 300 mV
